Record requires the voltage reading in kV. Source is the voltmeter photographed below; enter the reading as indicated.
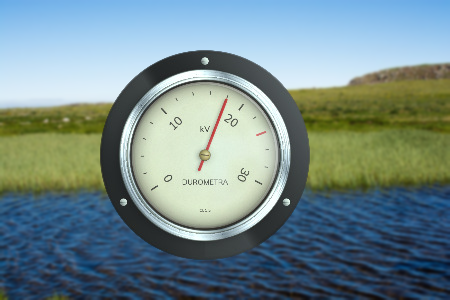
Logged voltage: 18 kV
